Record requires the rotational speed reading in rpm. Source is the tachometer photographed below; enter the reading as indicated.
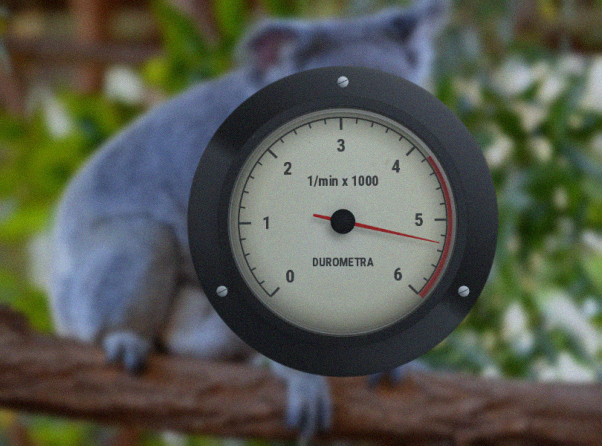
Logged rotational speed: 5300 rpm
